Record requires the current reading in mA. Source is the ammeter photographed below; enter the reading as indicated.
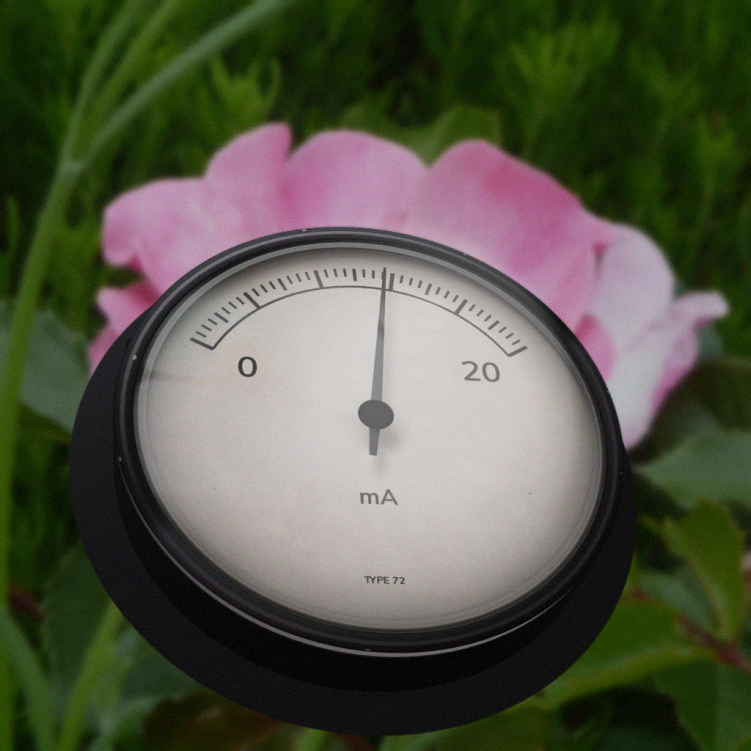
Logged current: 11.5 mA
